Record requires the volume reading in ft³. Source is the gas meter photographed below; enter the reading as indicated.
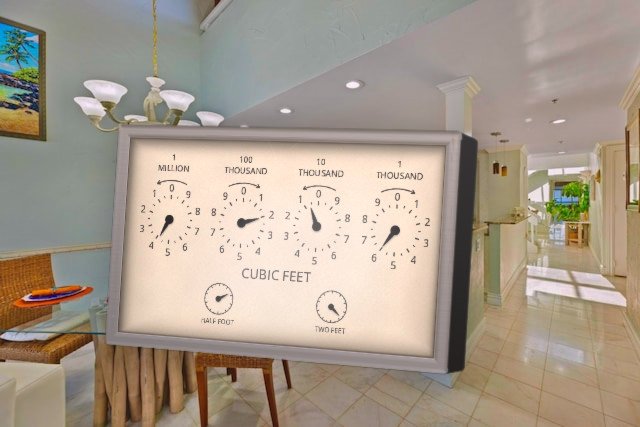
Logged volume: 420600 ft³
